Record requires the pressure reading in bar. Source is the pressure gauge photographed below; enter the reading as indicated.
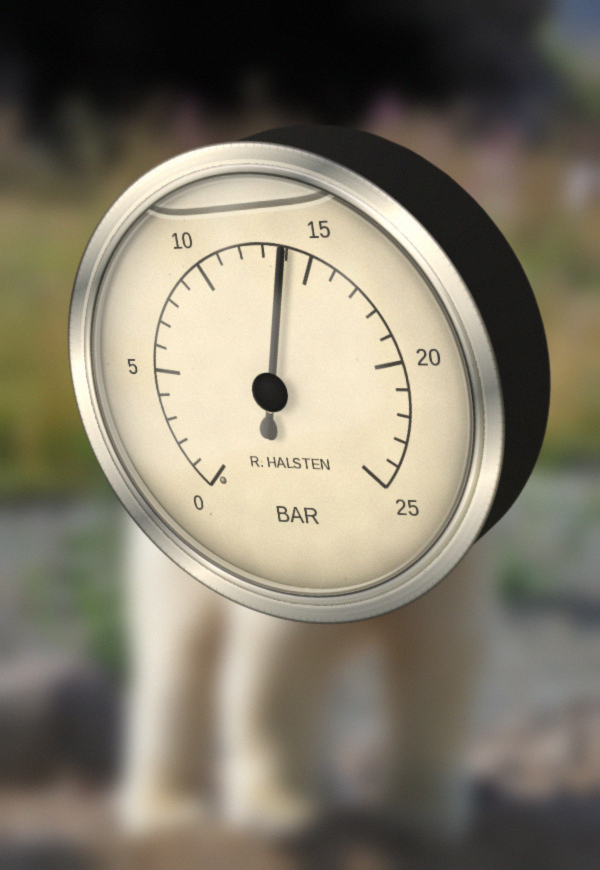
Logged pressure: 14 bar
